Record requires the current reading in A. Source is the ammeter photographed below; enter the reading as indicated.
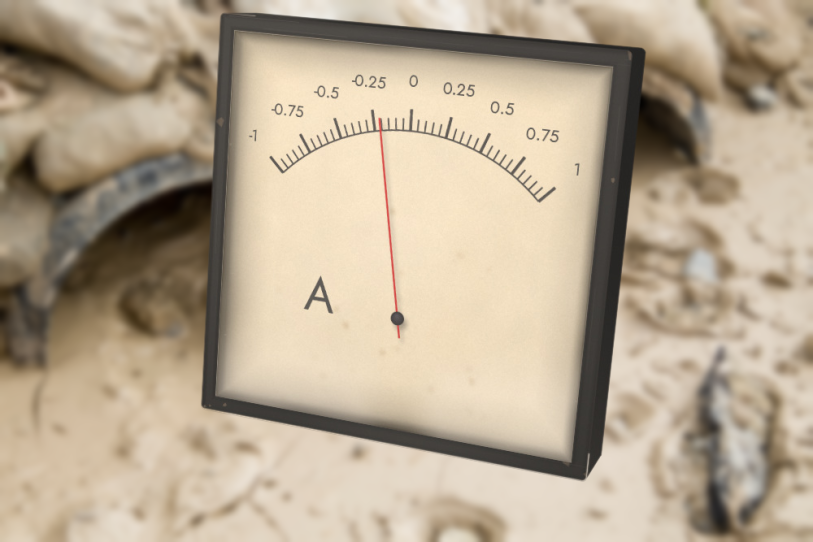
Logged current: -0.2 A
